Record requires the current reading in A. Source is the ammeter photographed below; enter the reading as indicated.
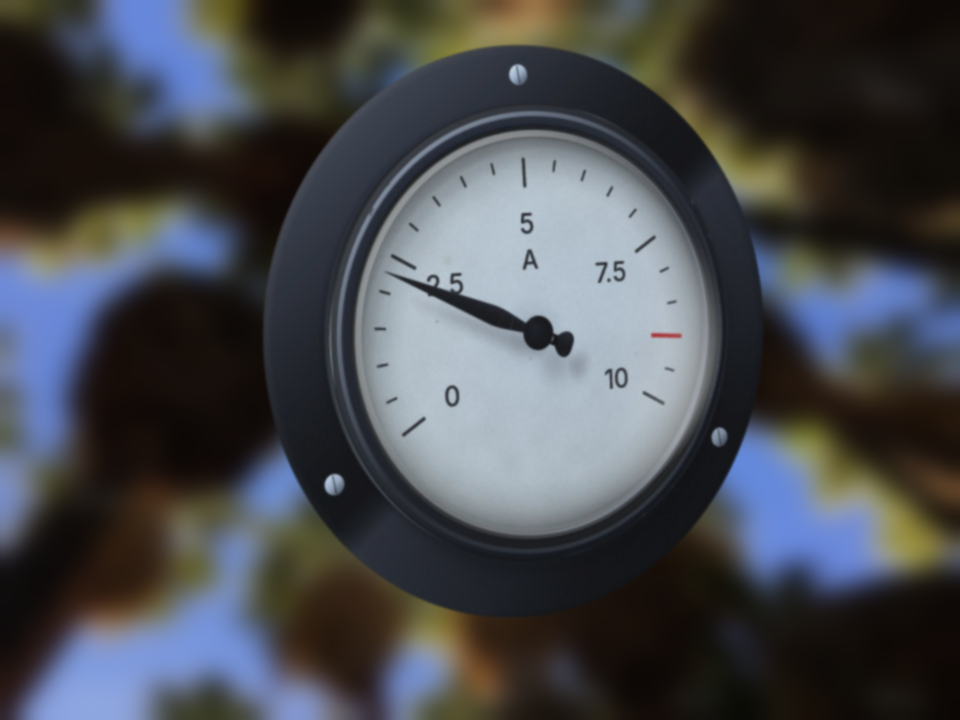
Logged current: 2.25 A
